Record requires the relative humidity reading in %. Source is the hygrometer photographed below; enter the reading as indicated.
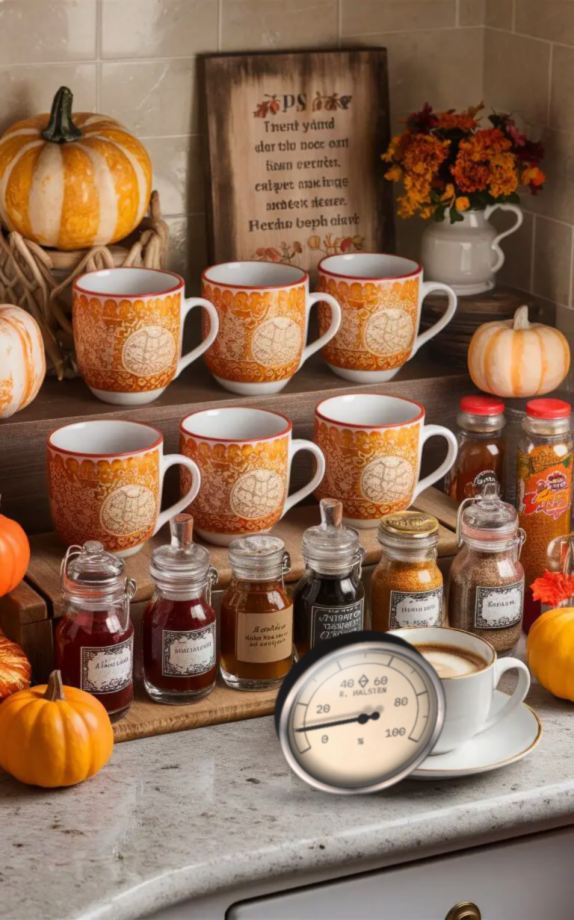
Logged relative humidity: 10 %
